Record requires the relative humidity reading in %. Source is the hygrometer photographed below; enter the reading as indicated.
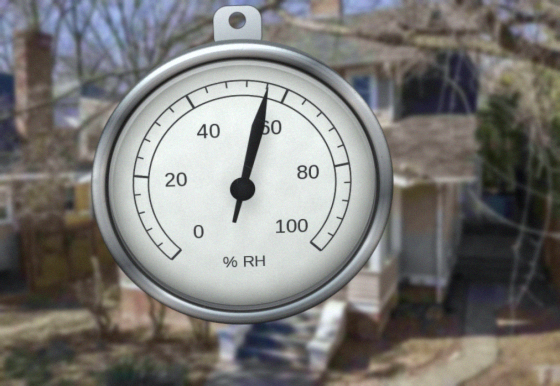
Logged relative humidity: 56 %
